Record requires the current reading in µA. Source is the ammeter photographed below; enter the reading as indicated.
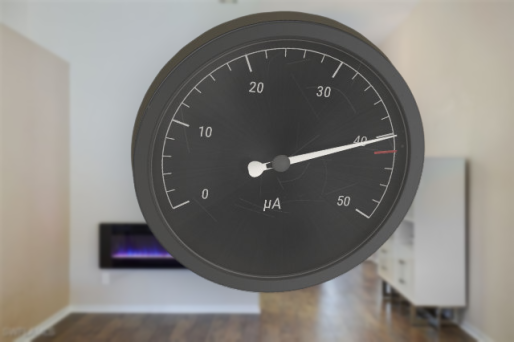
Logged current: 40 µA
